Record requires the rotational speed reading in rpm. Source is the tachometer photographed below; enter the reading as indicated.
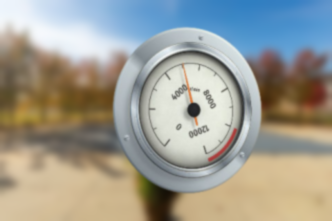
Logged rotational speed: 5000 rpm
